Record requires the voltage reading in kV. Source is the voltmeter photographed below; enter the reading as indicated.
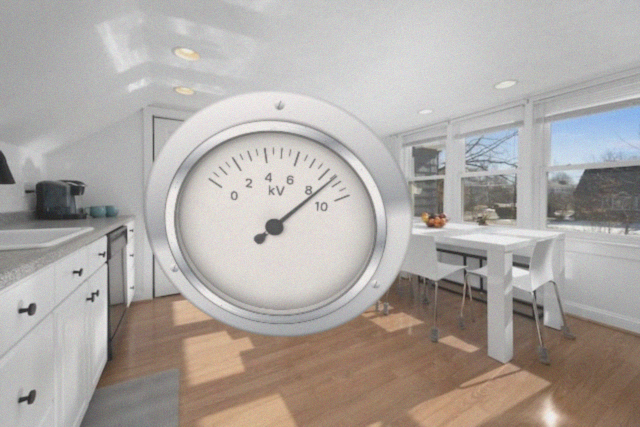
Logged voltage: 8.5 kV
